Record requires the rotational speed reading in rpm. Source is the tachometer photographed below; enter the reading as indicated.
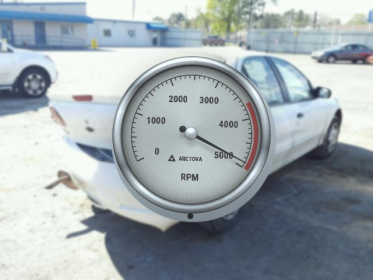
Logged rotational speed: 4900 rpm
